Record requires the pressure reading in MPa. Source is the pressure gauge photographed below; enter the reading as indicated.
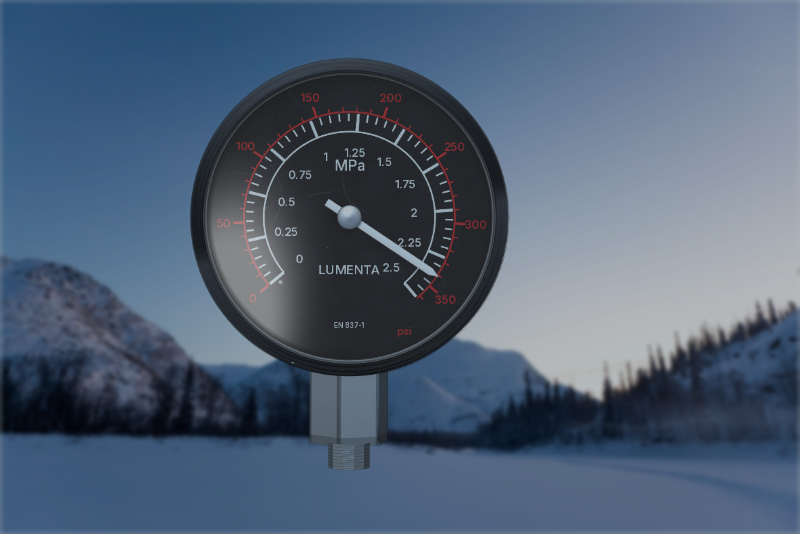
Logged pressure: 2.35 MPa
